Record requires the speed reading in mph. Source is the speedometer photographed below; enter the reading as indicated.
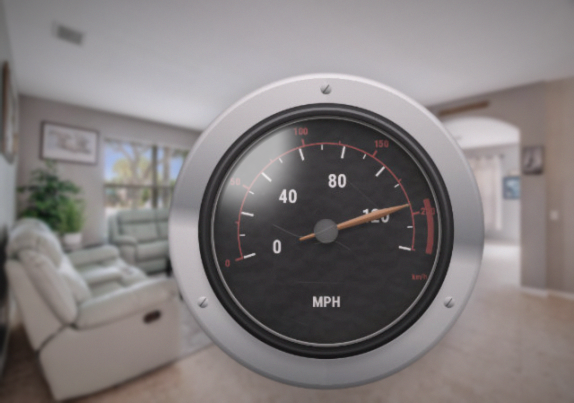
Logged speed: 120 mph
